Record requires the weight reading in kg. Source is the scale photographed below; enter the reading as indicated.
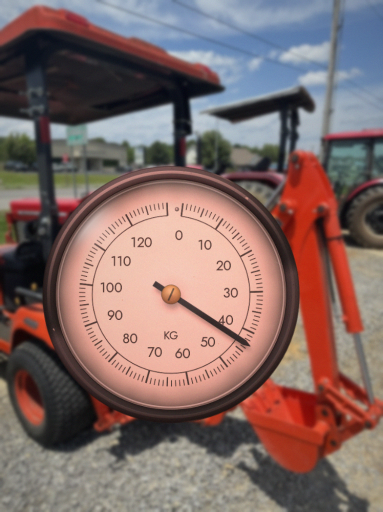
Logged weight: 43 kg
